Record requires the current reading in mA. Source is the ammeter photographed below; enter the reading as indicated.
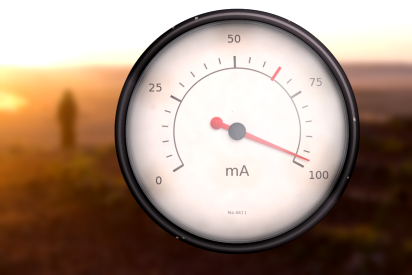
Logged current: 97.5 mA
